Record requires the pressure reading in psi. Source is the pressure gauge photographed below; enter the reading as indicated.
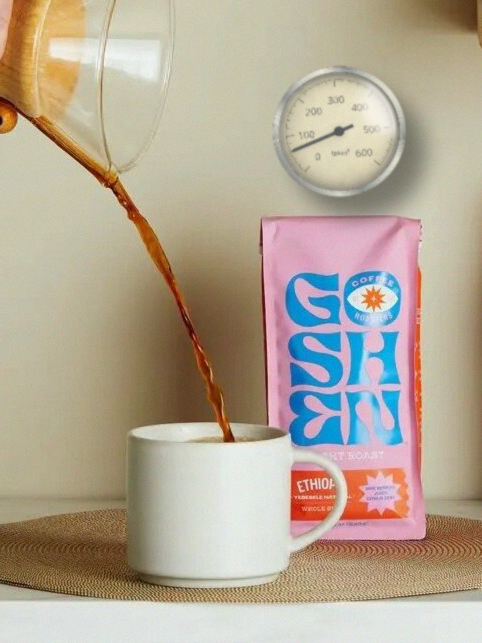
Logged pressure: 60 psi
